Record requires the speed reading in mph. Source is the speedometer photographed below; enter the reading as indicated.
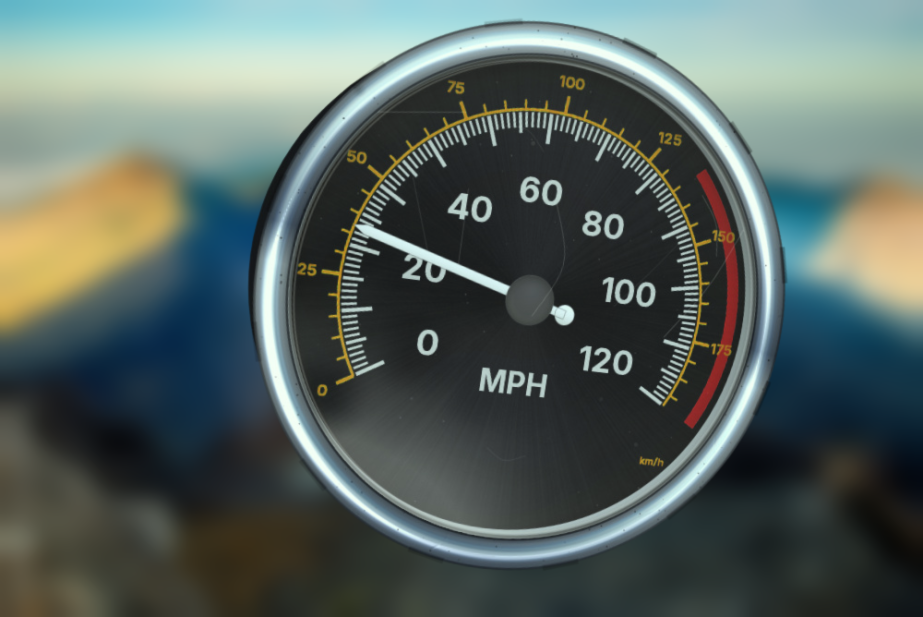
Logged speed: 23 mph
